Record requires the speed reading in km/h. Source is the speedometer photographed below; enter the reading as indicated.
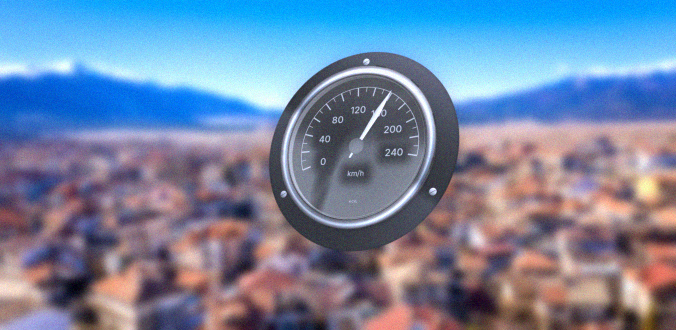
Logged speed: 160 km/h
